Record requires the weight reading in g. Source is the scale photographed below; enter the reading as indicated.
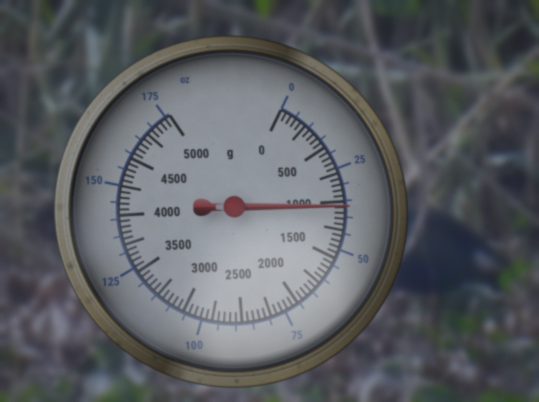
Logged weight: 1050 g
